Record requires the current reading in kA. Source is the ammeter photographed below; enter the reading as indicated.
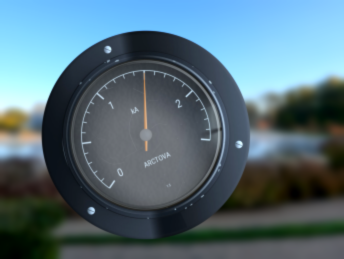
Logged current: 1.5 kA
